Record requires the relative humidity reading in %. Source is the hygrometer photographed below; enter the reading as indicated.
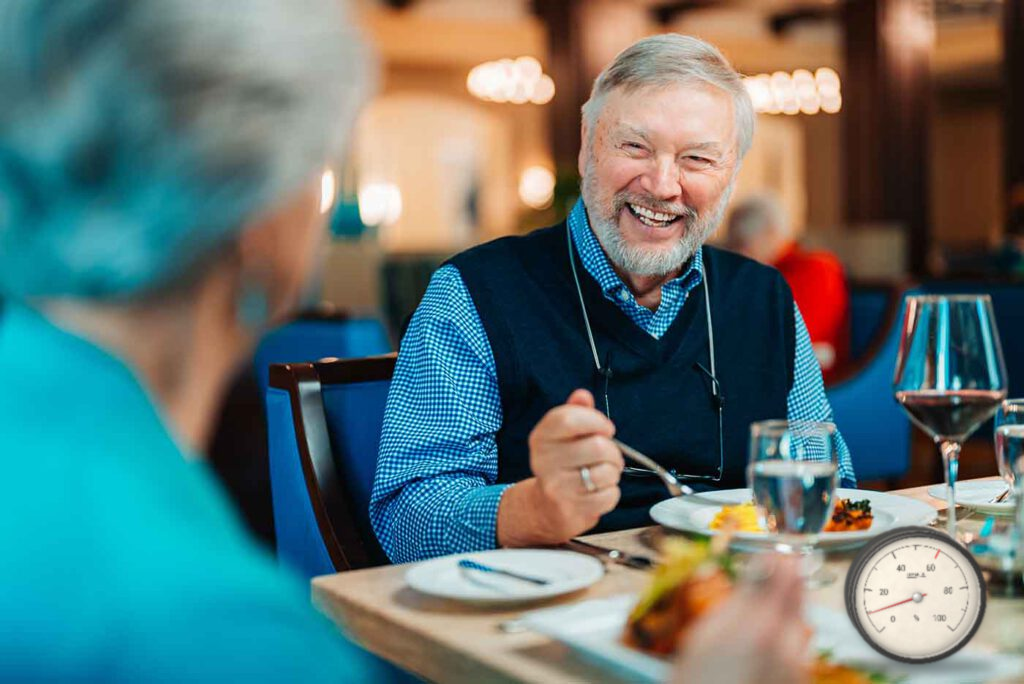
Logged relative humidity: 10 %
